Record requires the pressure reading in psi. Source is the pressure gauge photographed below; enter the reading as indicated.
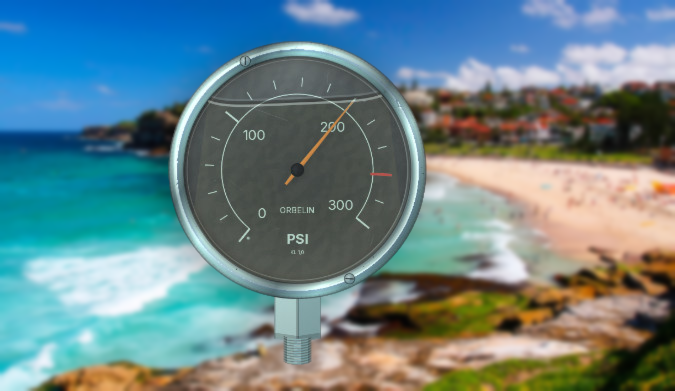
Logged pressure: 200 psi
